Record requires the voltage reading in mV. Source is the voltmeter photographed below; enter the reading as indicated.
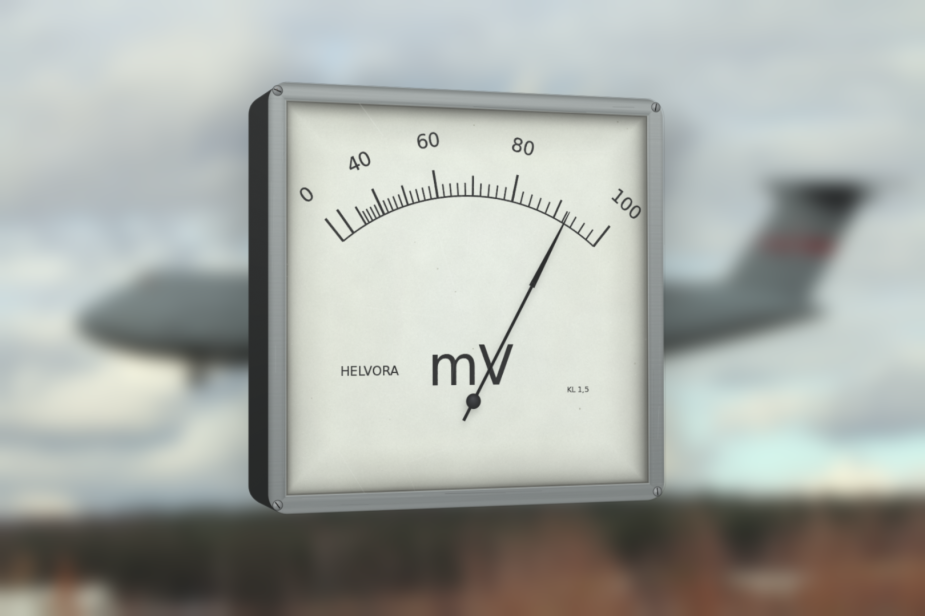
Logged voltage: 92 mV
